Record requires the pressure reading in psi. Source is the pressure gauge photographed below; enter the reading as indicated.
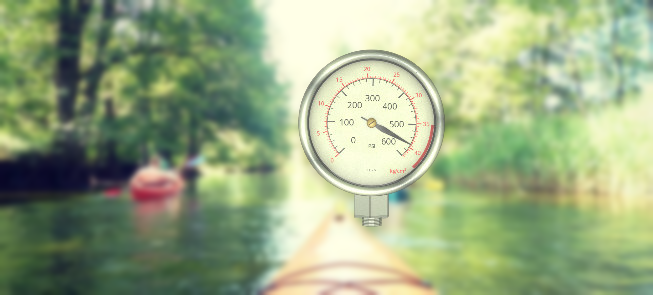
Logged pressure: 560 psi
